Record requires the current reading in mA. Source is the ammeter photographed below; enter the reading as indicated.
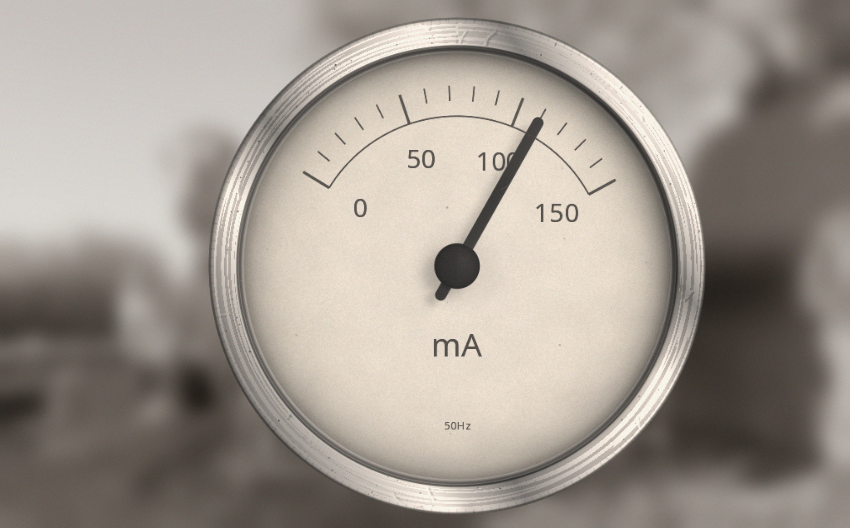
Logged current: 110 mA
